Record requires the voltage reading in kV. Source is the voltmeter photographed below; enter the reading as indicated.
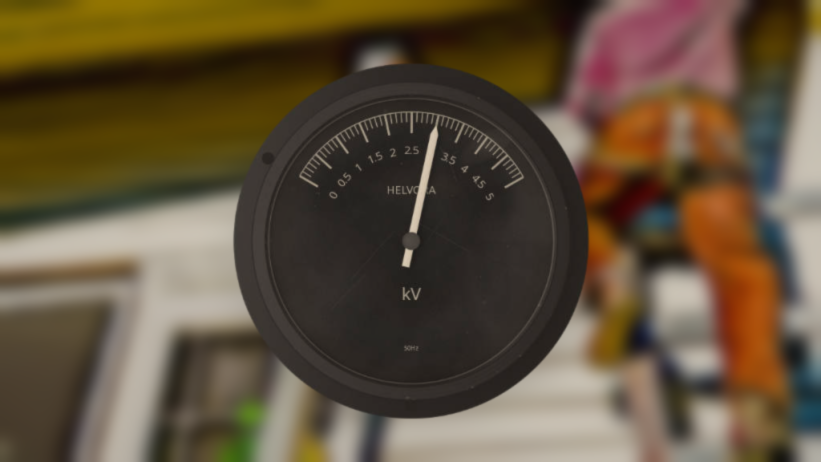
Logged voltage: 3 kV
